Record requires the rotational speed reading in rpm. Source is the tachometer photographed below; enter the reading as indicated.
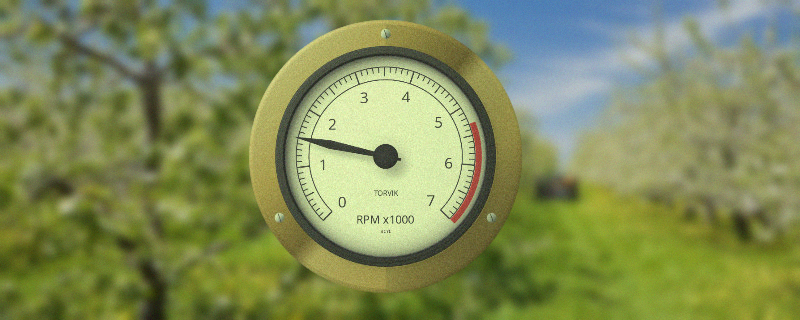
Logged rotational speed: 1500 rpm
